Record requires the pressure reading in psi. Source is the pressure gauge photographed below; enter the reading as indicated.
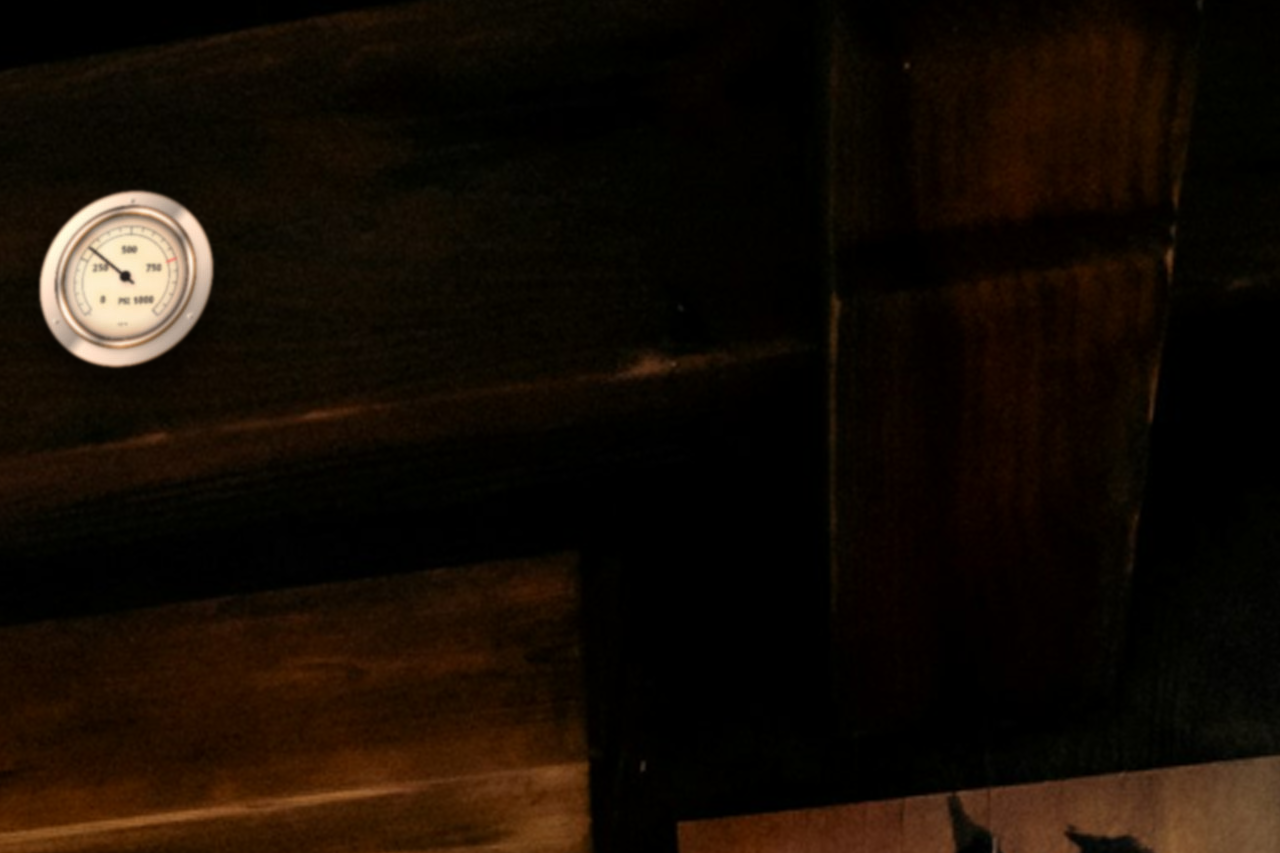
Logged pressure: 300 psi
